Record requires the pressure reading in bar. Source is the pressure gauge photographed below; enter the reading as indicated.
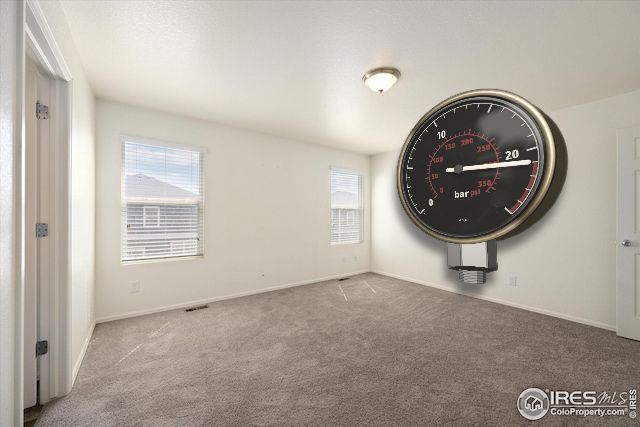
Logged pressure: 21 bar
